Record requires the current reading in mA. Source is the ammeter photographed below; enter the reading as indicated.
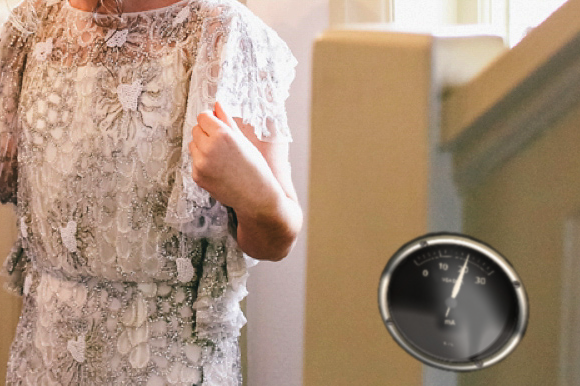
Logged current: 20 mA
